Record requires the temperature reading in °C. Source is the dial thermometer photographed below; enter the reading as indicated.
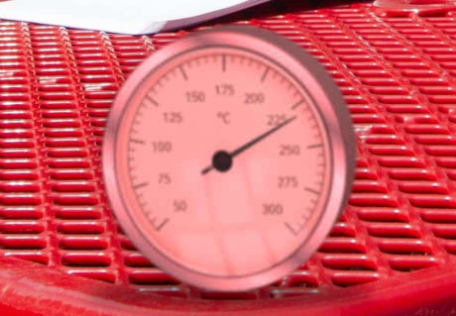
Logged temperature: 230 °C
